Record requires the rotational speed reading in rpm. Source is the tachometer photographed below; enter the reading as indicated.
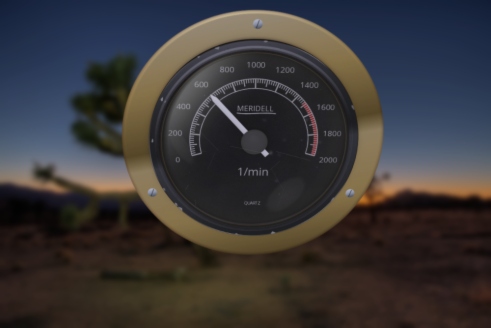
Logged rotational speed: 600 rpm
